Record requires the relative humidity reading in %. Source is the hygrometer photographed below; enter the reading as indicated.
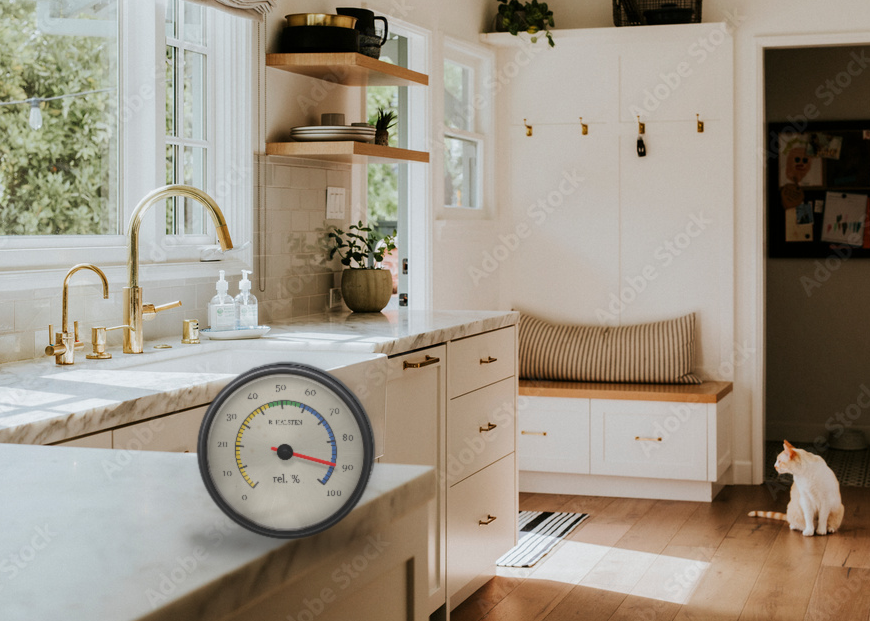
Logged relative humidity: 90 %
